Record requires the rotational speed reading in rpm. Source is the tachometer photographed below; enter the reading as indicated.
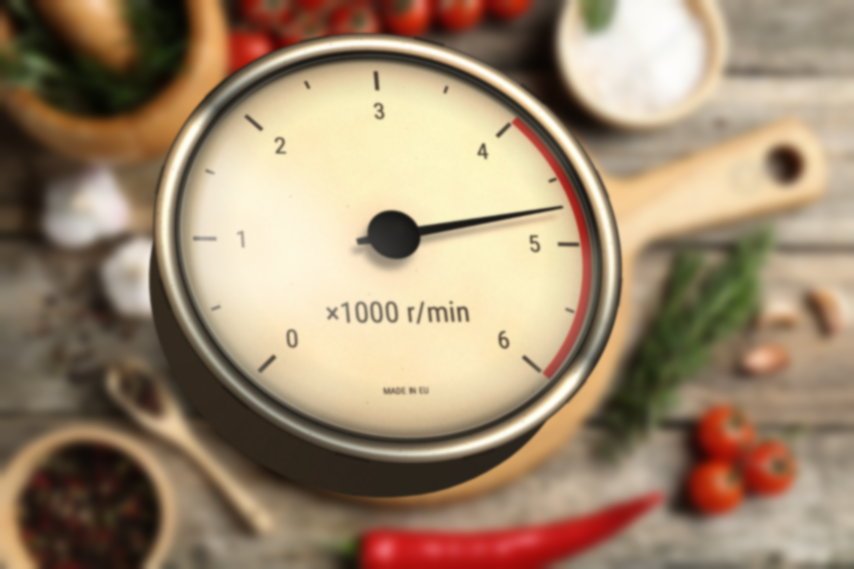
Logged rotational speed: 4750 rpm
